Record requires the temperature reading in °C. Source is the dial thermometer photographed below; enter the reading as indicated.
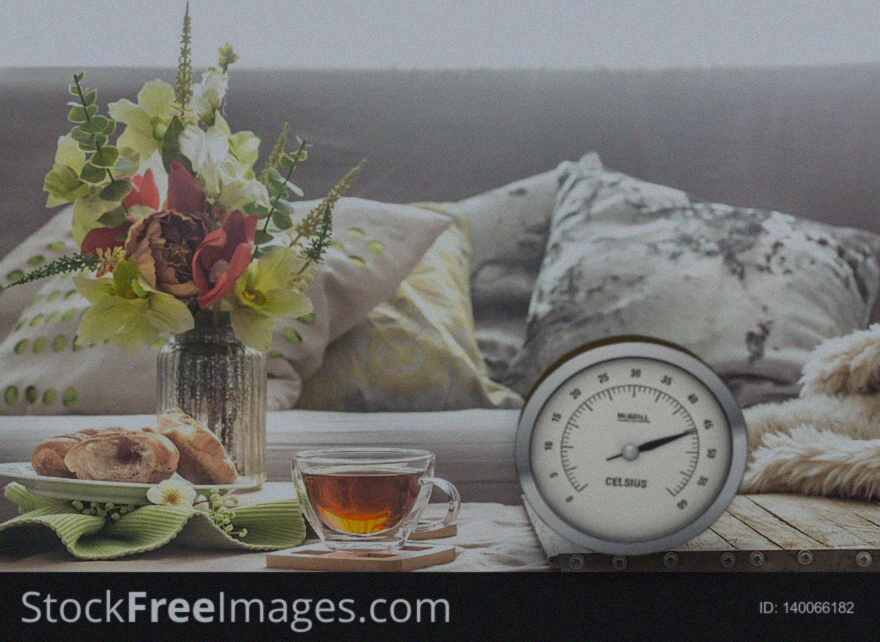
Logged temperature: 45 °C
